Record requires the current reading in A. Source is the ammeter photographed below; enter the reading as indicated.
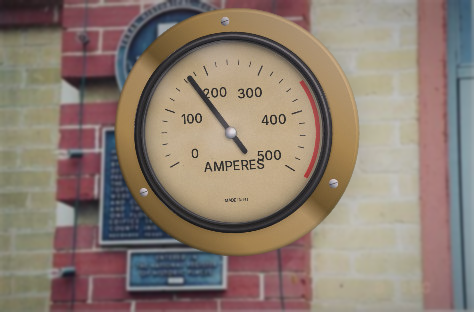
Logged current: 170 A
